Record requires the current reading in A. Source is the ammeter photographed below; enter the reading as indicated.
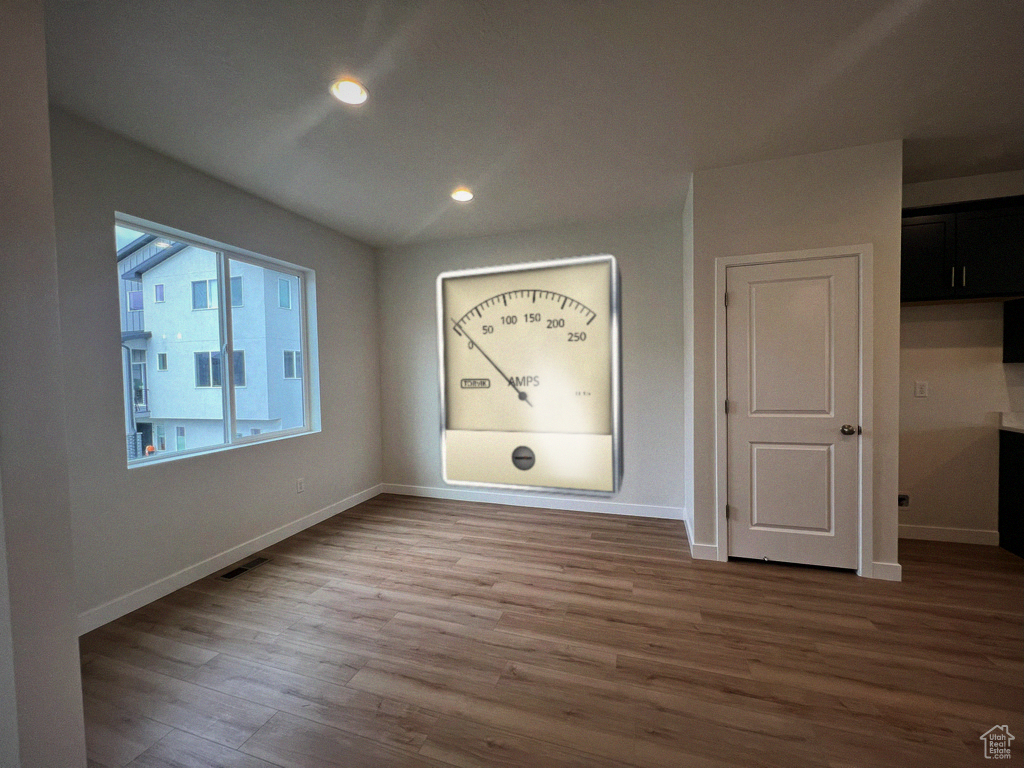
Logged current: 10 A
